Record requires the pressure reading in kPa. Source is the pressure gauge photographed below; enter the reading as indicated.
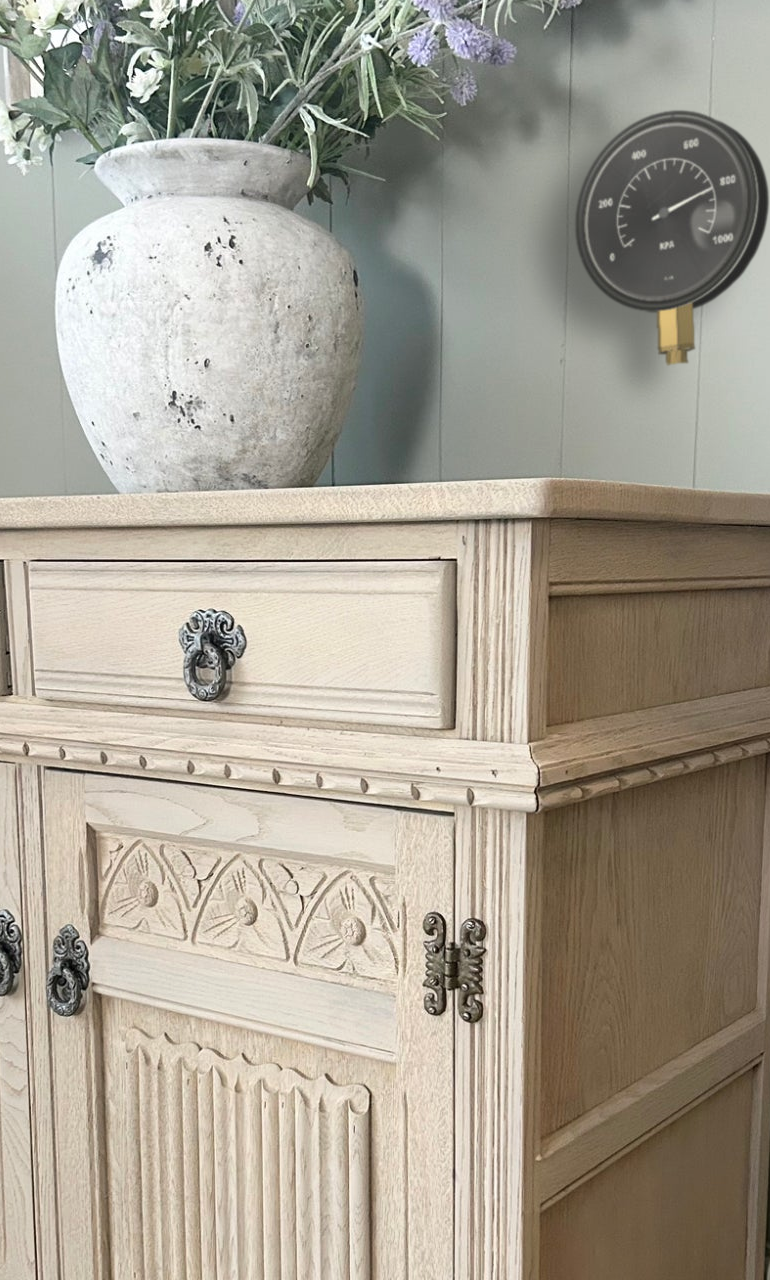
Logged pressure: 800 kPa
